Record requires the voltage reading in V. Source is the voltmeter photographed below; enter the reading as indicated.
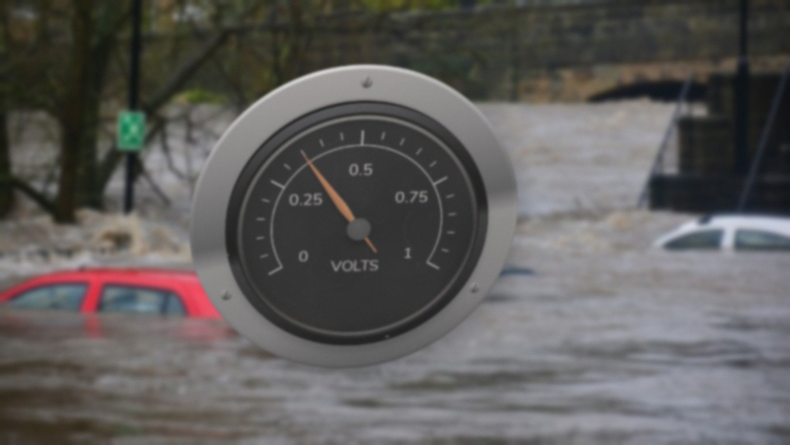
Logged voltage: 0.35 V
